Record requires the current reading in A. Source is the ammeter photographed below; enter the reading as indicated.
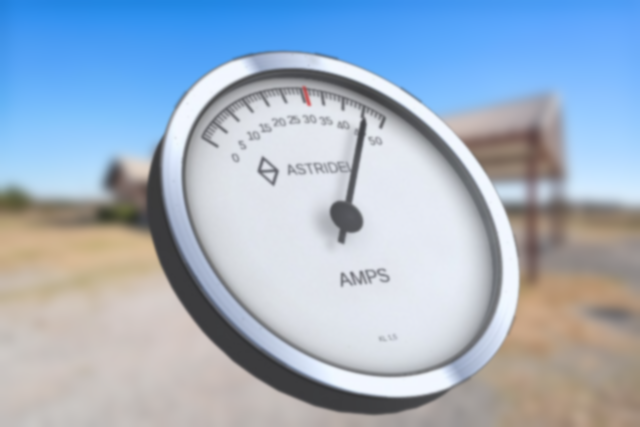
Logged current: 45 A
